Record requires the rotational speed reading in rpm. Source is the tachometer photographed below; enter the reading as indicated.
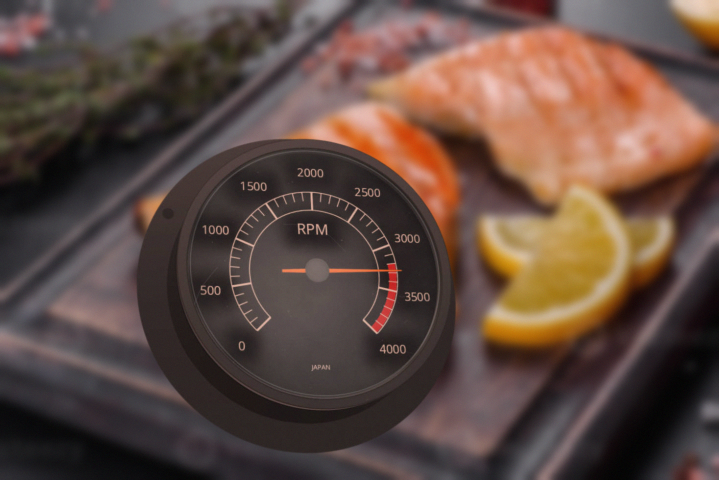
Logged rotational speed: 3300 rpm
